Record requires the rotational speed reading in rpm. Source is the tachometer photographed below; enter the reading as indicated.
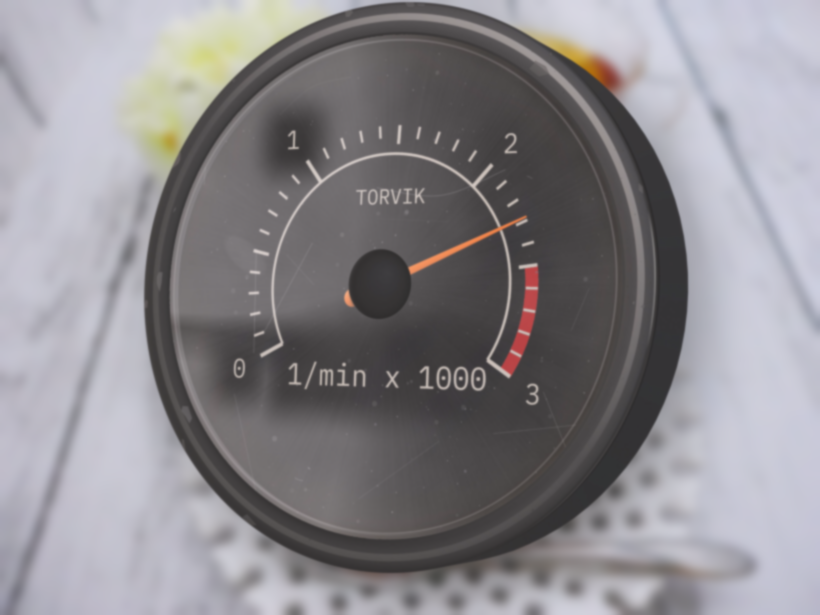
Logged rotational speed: 2300 rpm
